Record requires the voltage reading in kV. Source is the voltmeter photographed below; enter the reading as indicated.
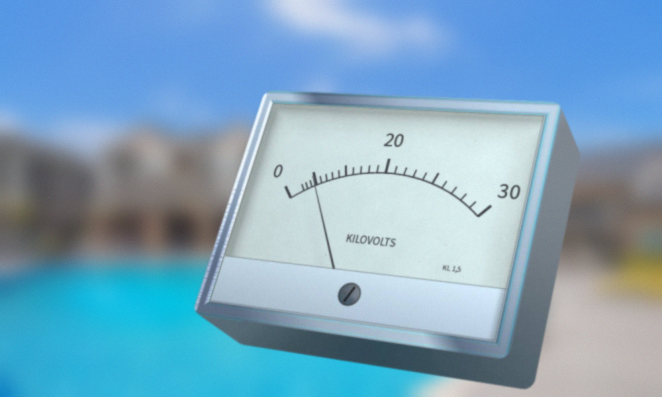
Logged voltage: 10 kV
